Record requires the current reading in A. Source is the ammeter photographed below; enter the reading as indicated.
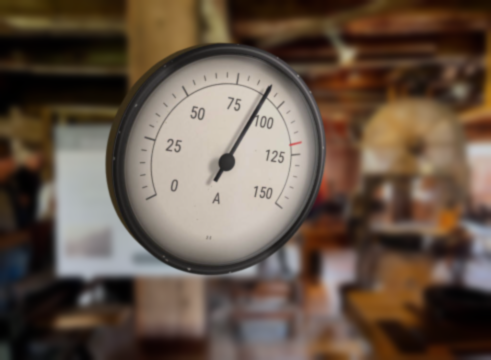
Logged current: 90 A
